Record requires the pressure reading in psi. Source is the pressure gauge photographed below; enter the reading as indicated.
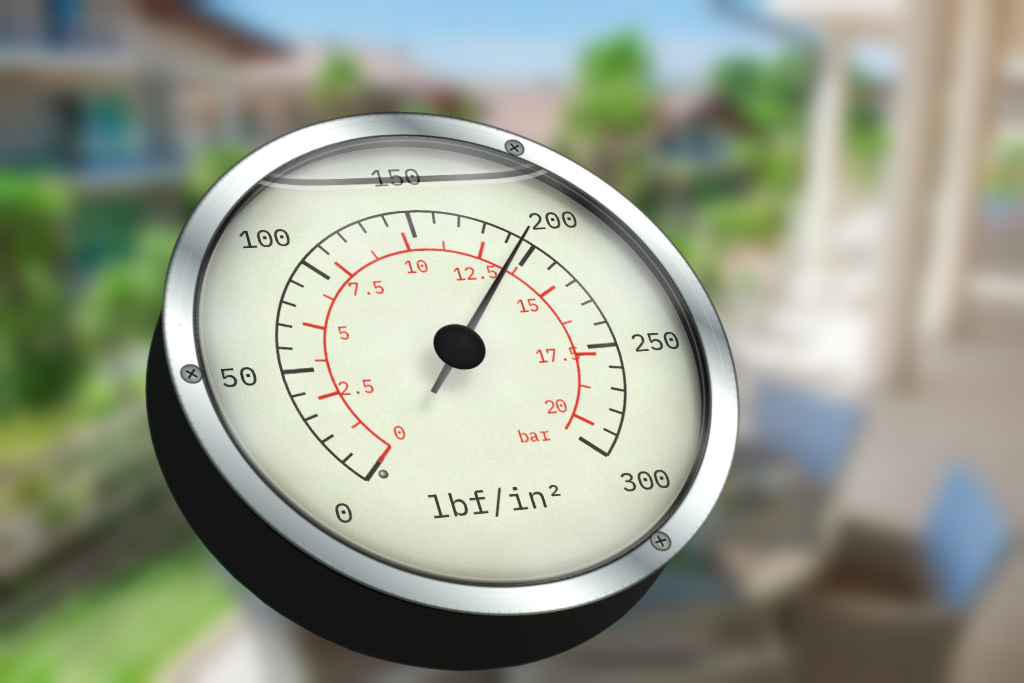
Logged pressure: 195 psi
